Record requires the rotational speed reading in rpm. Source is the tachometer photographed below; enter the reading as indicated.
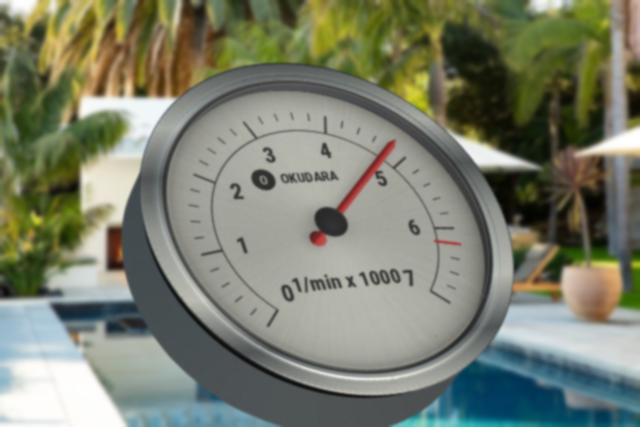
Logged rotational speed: 4800 rpm
